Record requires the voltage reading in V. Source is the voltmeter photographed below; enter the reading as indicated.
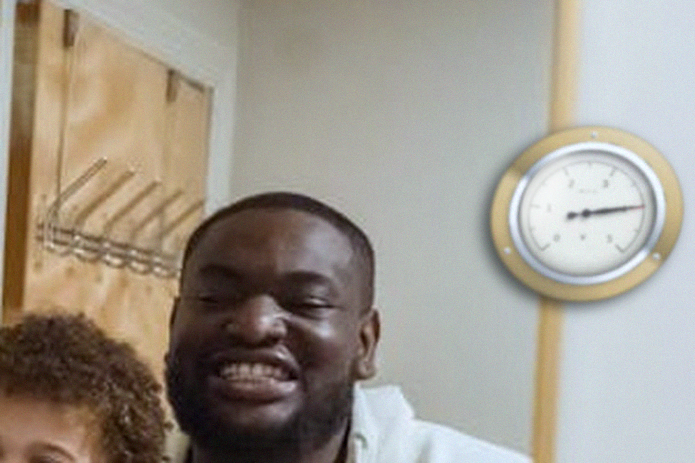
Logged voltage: 4 V
